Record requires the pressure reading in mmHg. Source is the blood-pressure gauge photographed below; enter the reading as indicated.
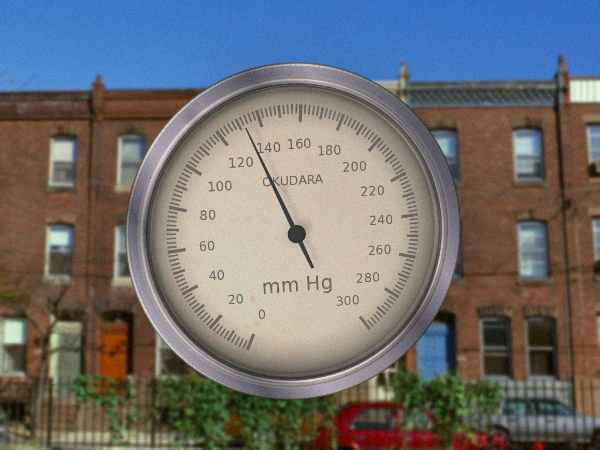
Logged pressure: 132 mmHg
